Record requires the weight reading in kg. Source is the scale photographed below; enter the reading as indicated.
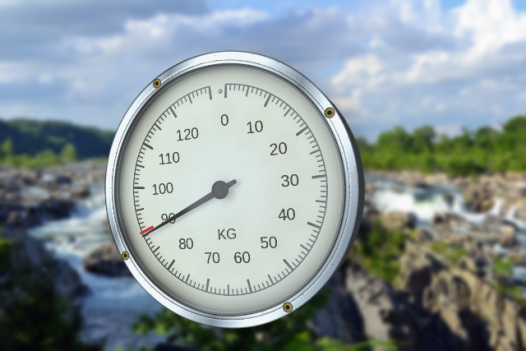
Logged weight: 89 kg
